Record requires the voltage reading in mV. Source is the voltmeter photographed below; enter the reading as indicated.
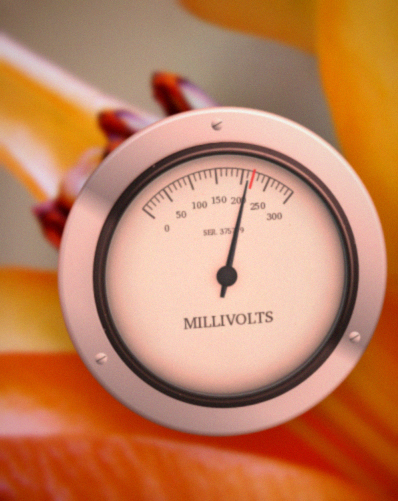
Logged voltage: 210 mV
